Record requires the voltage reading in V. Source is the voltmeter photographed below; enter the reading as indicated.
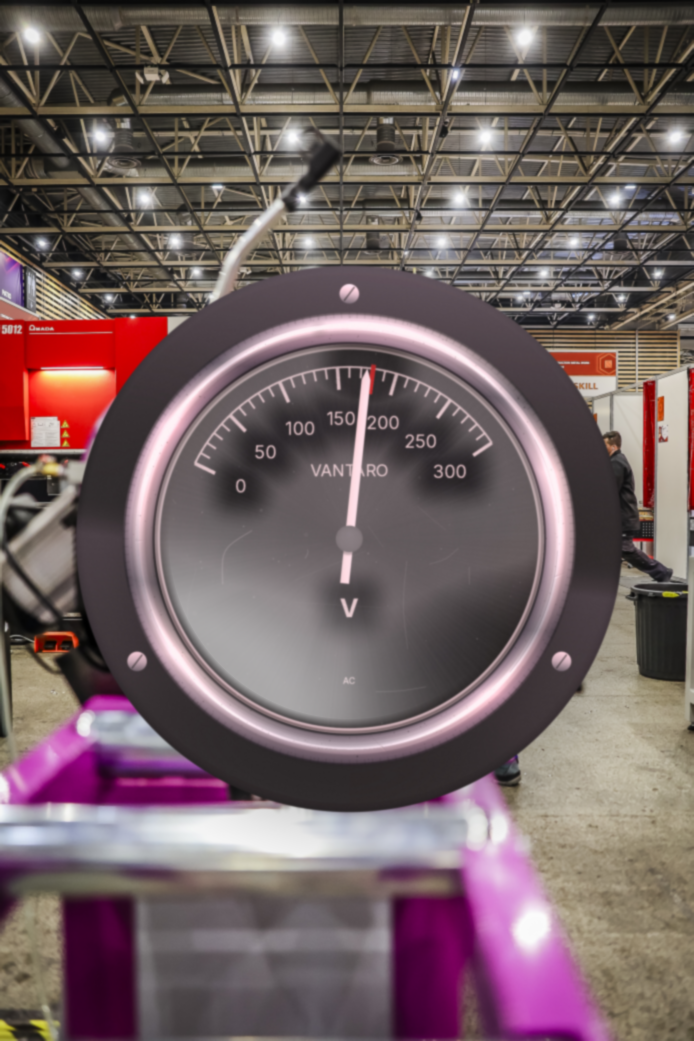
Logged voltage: 175 V
